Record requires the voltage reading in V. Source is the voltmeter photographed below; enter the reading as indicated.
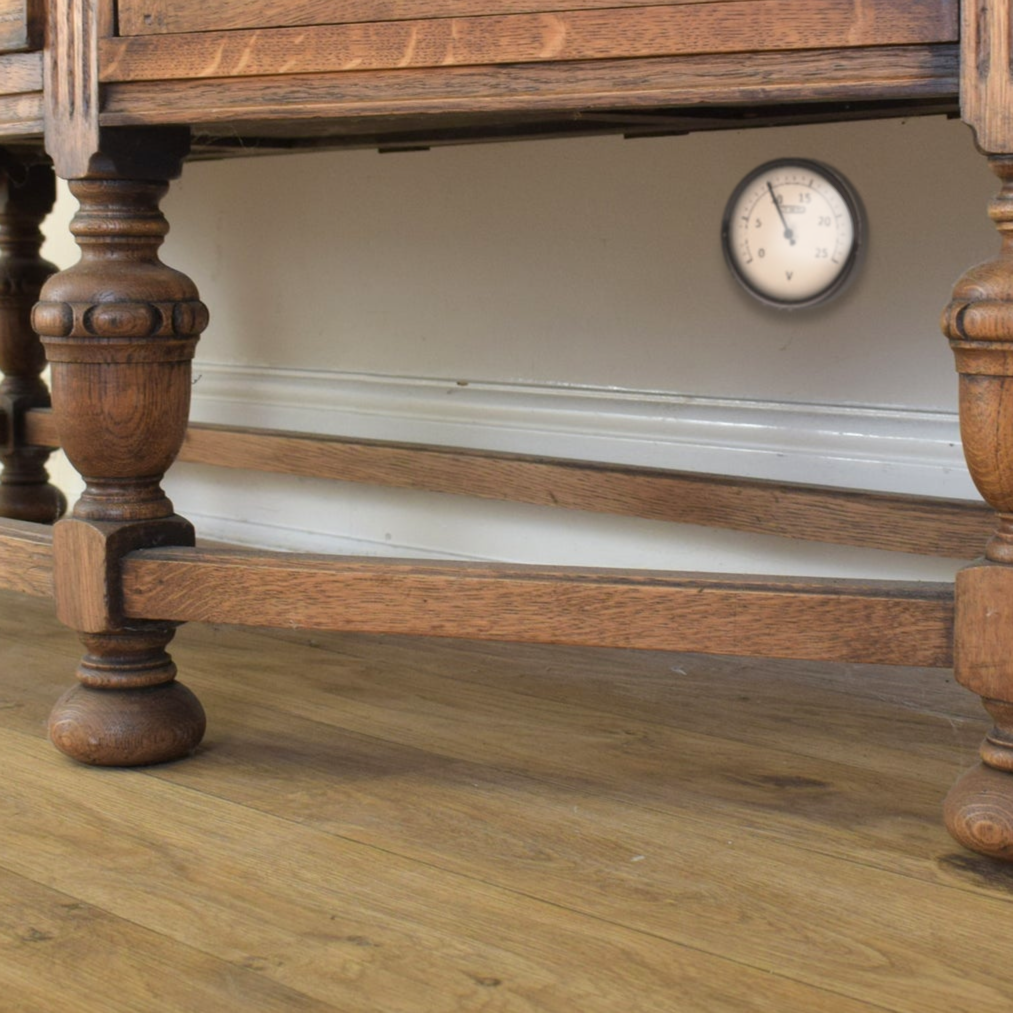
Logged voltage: 10 V
